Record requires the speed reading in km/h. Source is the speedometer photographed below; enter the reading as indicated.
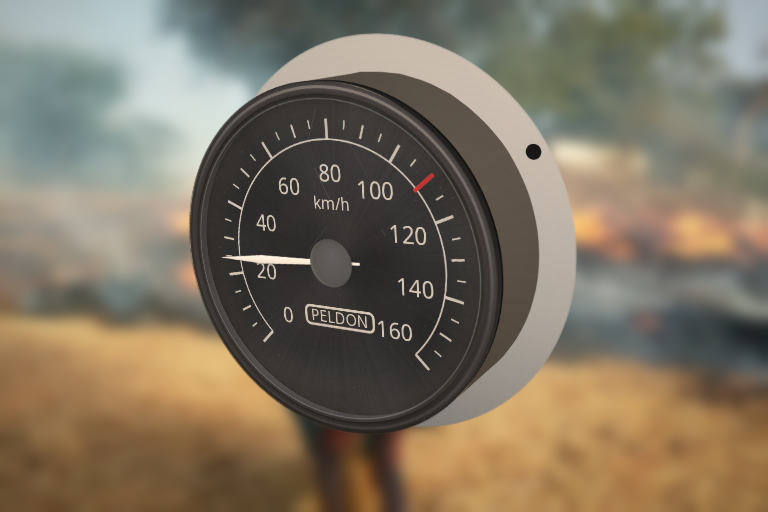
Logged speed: 25 km/h
